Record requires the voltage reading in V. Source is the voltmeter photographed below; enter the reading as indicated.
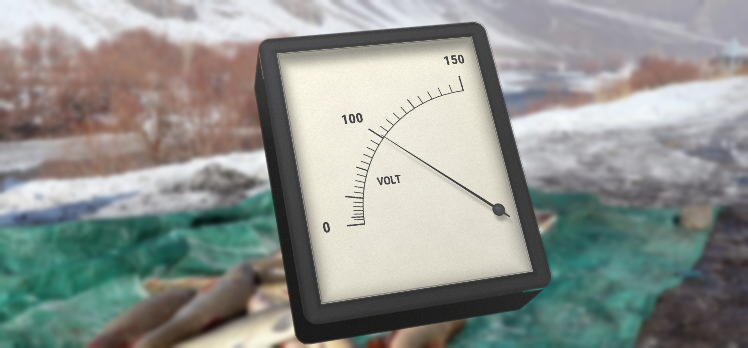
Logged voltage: 100 V
